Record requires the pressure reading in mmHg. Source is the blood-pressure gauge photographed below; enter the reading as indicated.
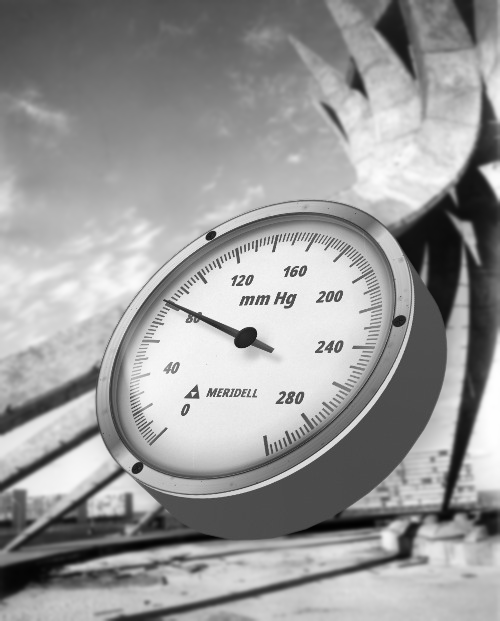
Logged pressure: 80 mmHg
